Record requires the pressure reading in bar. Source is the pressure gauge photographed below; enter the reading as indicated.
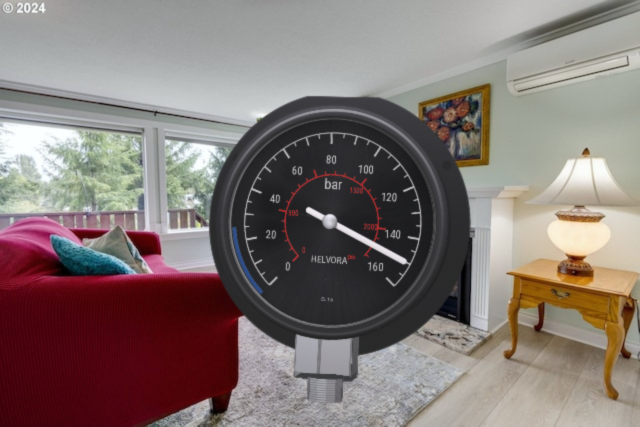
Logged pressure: 150 bar
